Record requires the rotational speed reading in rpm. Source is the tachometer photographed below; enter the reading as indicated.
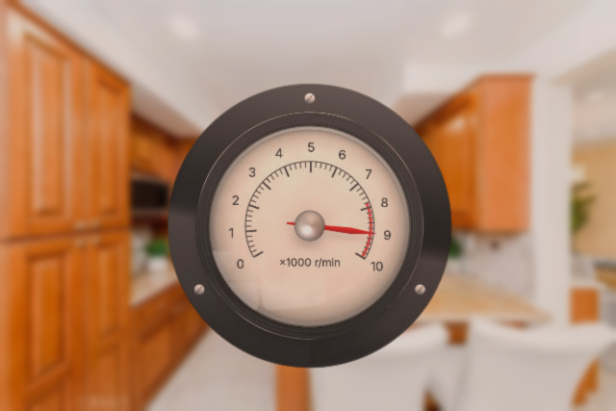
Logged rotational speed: 9000 rpm
